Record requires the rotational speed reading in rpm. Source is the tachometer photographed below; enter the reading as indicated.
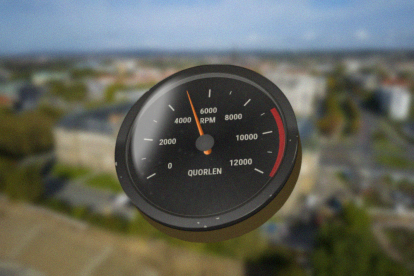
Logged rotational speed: 5000 rpm
